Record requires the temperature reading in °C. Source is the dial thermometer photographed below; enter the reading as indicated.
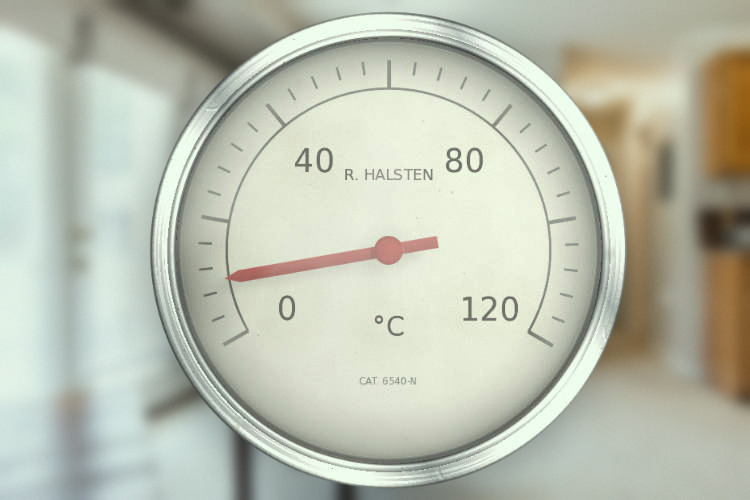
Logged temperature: 10 °C
